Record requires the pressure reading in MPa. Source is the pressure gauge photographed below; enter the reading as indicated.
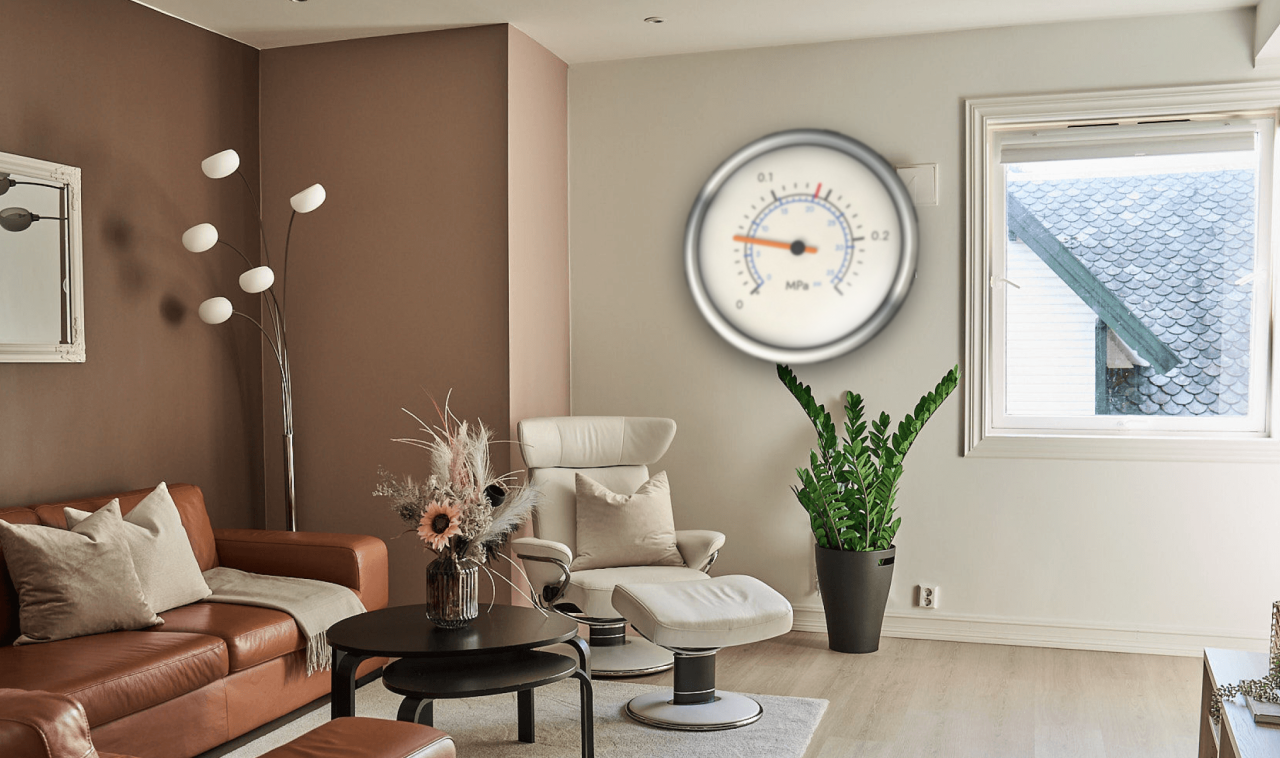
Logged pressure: 0.05 MPa
